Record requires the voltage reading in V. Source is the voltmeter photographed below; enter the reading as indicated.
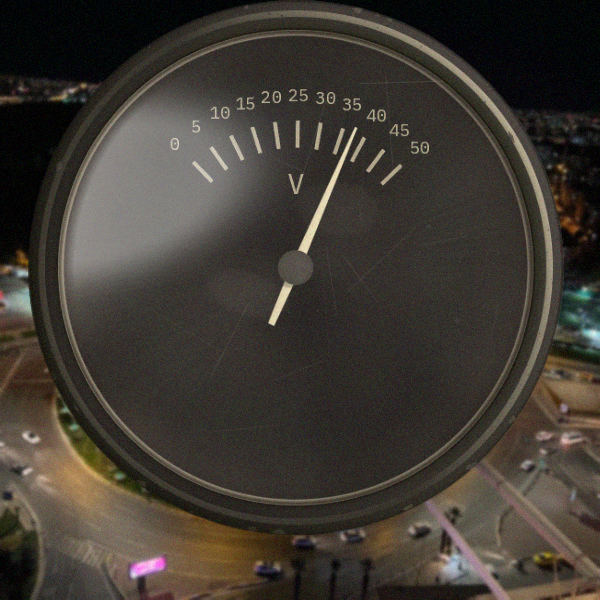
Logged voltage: 37.5 V
